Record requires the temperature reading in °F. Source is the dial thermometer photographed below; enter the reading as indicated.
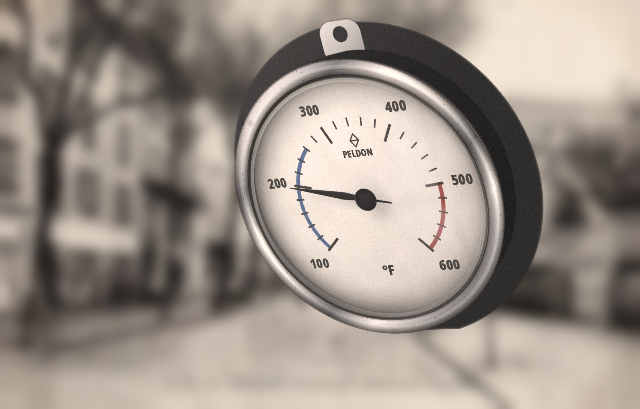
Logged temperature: 200 °F
